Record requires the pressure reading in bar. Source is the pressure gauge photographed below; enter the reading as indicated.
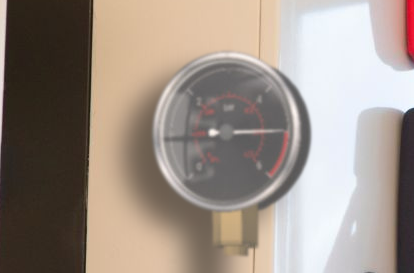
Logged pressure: 5 bar
